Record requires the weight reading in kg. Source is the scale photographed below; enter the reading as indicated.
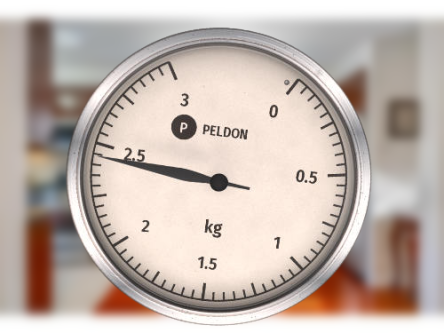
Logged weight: 2.45 kg
